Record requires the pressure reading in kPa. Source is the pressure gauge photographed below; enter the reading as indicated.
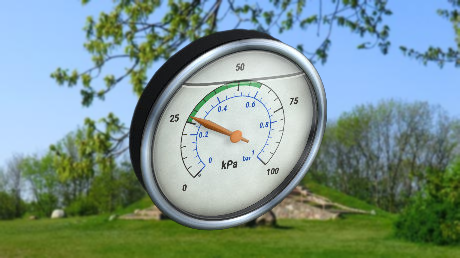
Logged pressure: 27.5 kPa
